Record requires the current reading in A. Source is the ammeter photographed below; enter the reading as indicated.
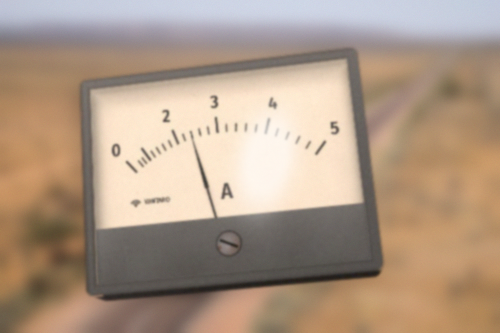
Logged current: 2.4 A
